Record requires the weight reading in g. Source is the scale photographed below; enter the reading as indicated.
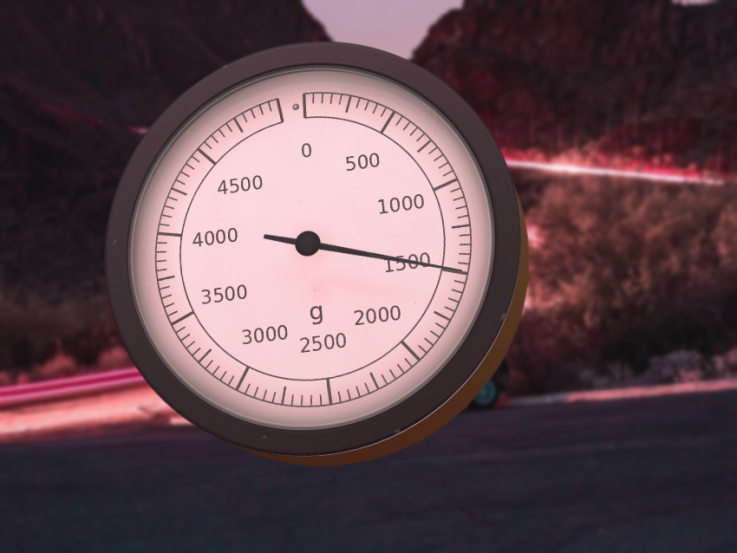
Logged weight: 1500 g
